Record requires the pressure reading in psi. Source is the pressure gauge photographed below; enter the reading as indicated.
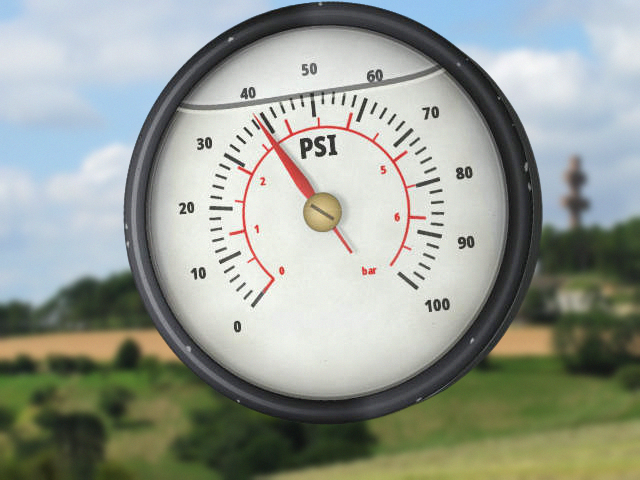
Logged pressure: 39 psi
